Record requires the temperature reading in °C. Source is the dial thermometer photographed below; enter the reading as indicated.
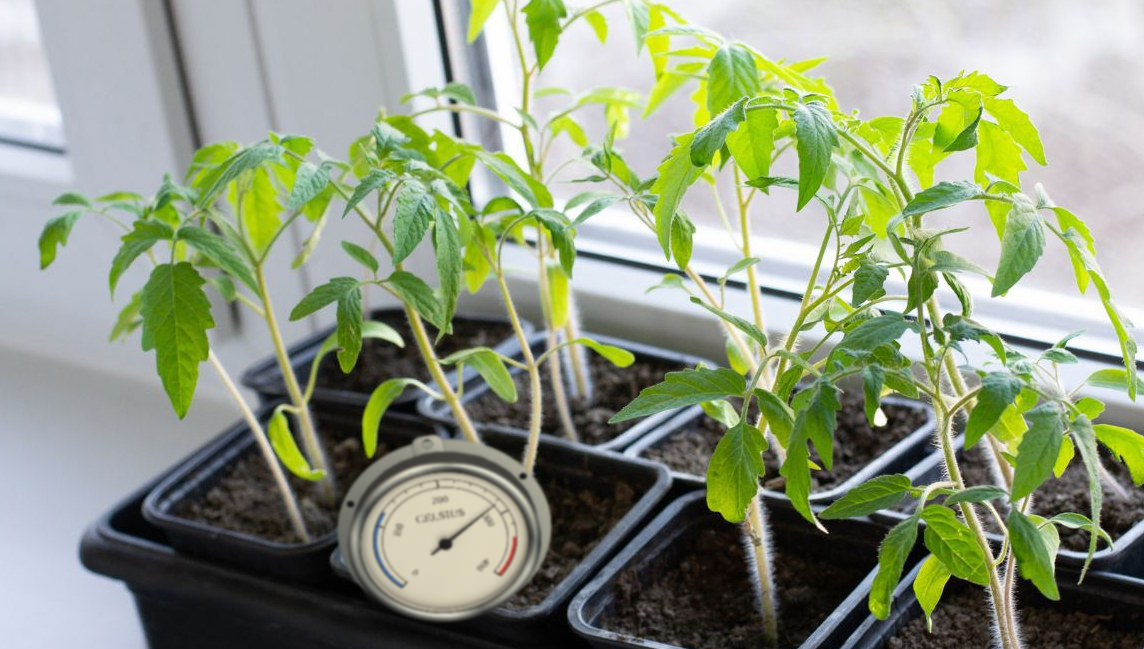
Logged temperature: 280 °C
